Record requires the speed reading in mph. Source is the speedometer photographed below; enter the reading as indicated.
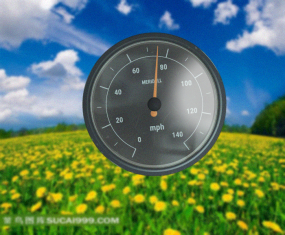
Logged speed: 75 mph
